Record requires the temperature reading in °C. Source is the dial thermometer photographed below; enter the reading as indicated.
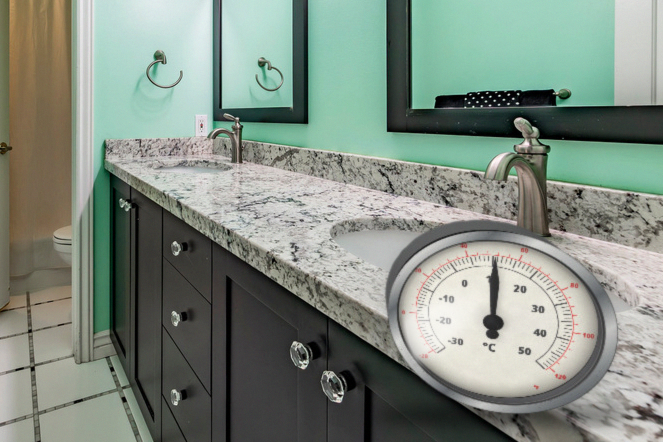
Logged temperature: 10 °C
